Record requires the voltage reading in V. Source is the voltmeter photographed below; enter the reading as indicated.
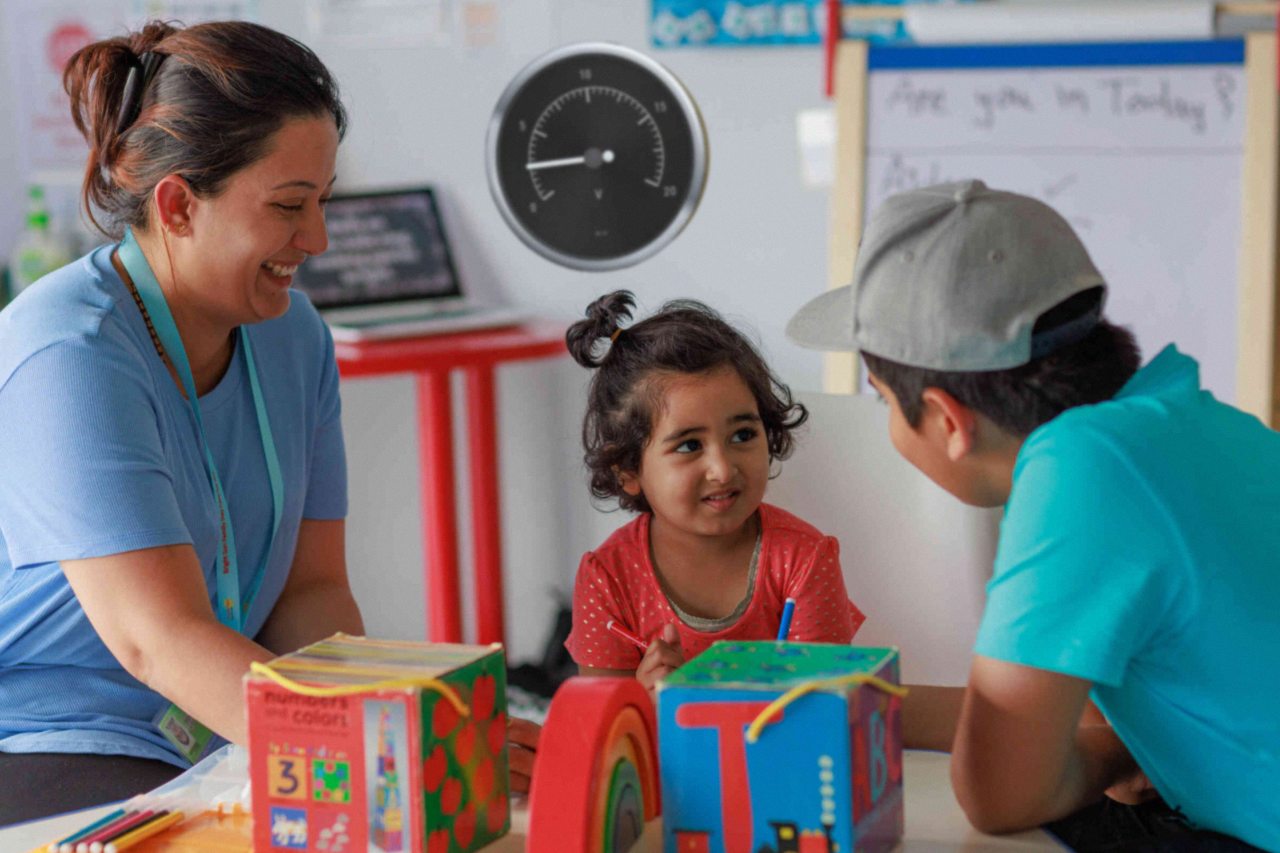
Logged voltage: 2.5 V
